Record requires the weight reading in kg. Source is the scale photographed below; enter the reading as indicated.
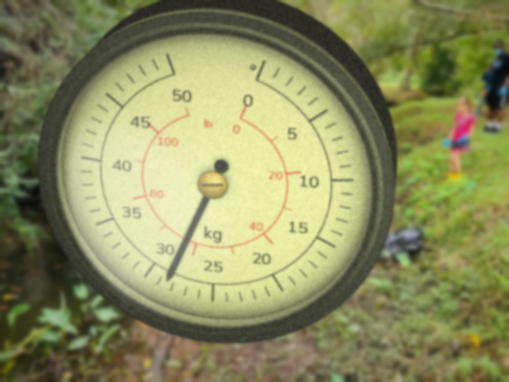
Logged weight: 28.5 kg
